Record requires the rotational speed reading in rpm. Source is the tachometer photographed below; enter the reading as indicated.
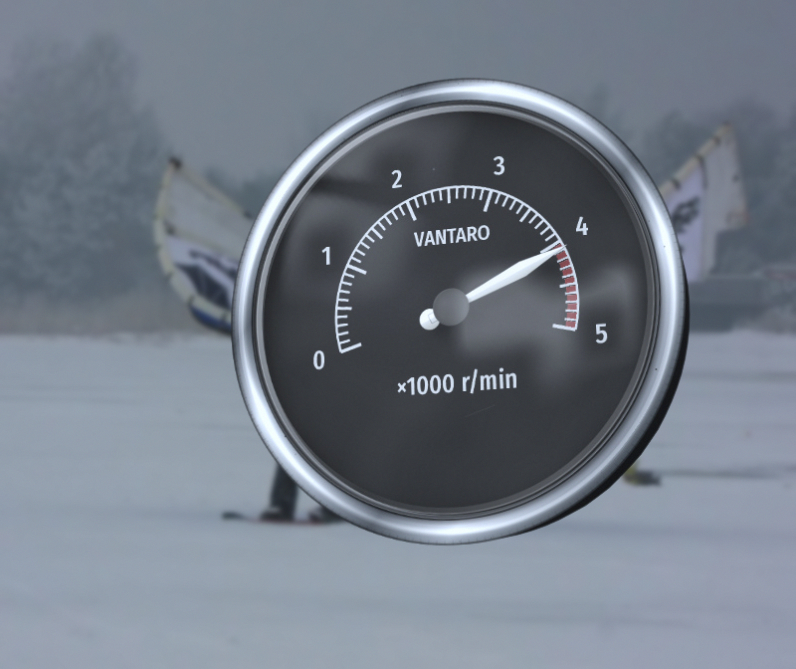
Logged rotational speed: 4100 rpm
